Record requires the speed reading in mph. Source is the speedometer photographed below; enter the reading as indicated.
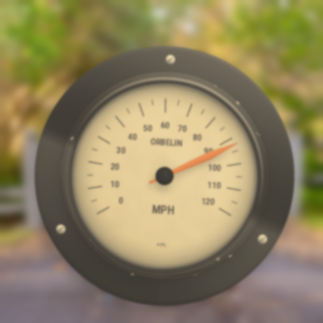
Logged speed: 92.5 mph
